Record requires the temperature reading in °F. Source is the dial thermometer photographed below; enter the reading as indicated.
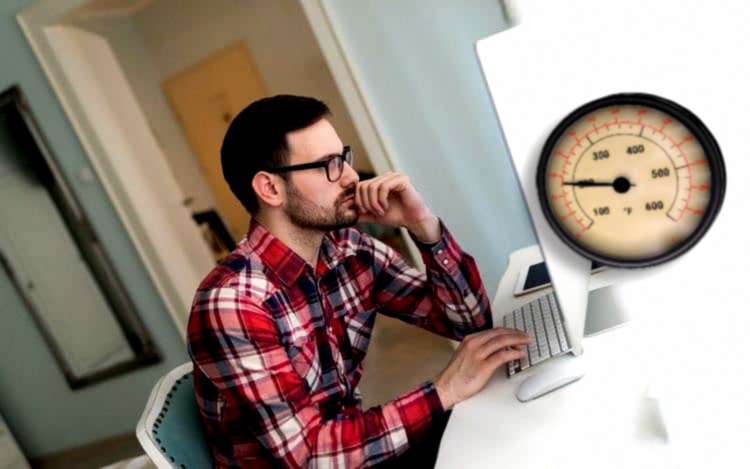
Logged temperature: 200 °F
